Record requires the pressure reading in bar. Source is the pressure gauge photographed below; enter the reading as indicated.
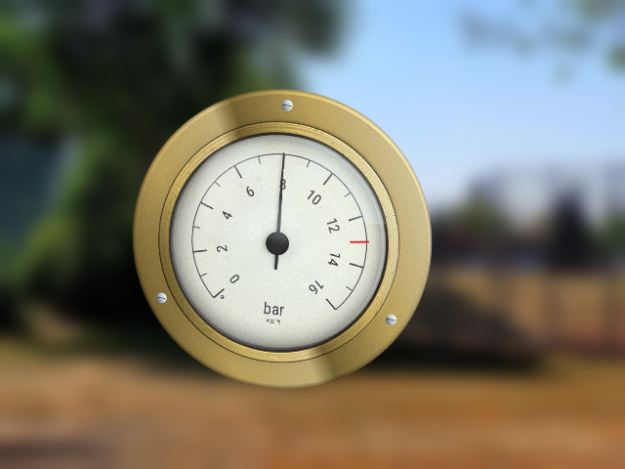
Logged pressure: 8 bar
